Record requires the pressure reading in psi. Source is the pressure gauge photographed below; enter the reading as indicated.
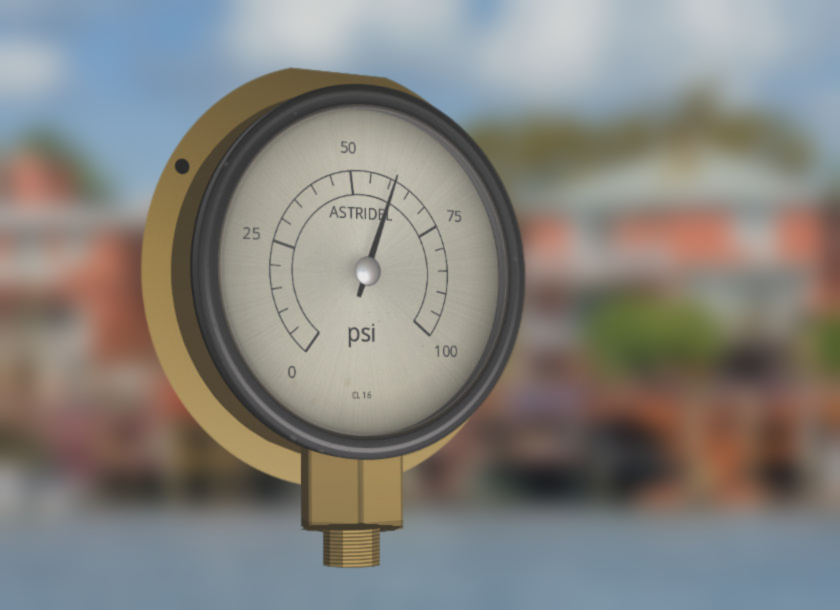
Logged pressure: 60 psi
